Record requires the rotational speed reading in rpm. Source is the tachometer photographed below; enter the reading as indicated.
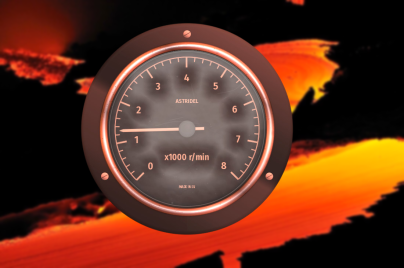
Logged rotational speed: 1300 rpm
